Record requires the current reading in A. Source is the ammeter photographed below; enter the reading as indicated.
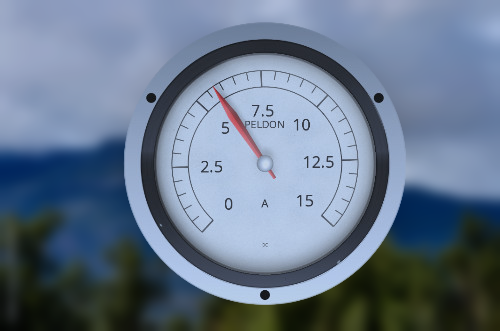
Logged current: 5.75 A
